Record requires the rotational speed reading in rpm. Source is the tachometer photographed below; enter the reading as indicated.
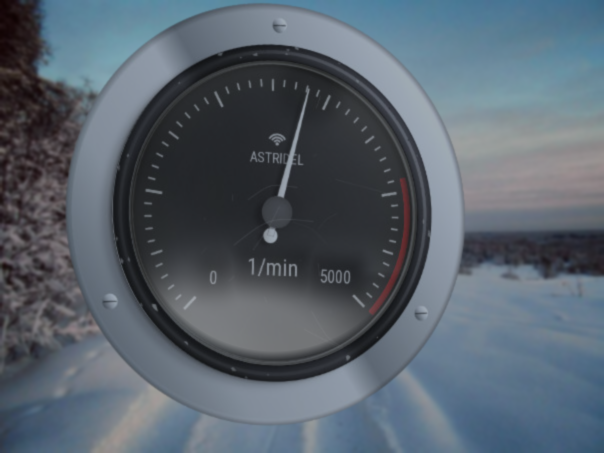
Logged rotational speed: 2800 rpm
